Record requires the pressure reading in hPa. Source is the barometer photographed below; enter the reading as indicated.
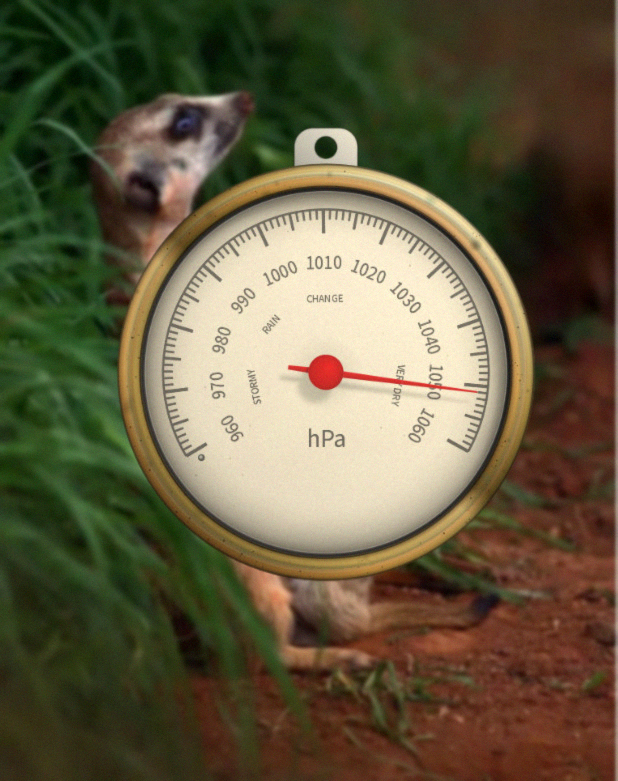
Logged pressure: 1051 hPa
